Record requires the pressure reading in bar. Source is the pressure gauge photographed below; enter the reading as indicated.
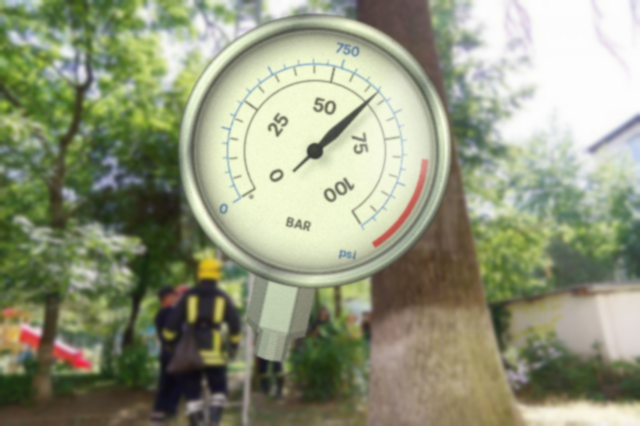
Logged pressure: 62.5 bar
